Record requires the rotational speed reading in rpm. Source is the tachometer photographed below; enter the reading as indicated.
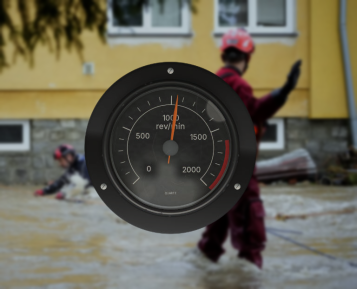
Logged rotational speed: 1050 rpm
